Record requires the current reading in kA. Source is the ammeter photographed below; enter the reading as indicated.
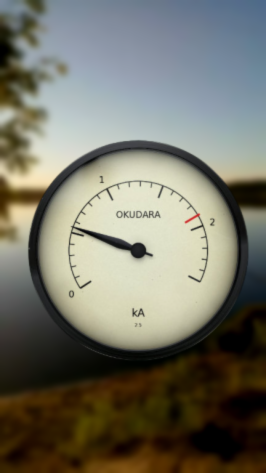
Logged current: 0.55 kA
